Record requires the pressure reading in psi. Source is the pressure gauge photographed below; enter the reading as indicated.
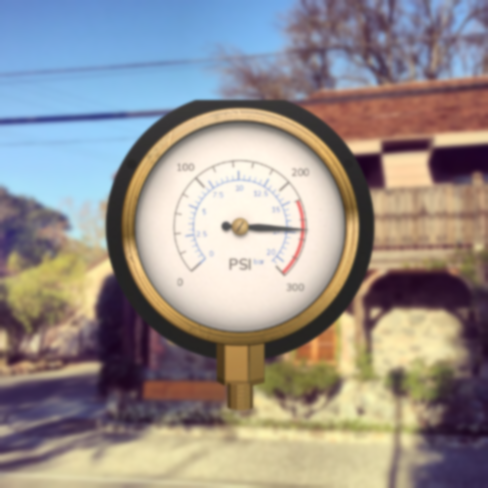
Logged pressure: 250 psi
